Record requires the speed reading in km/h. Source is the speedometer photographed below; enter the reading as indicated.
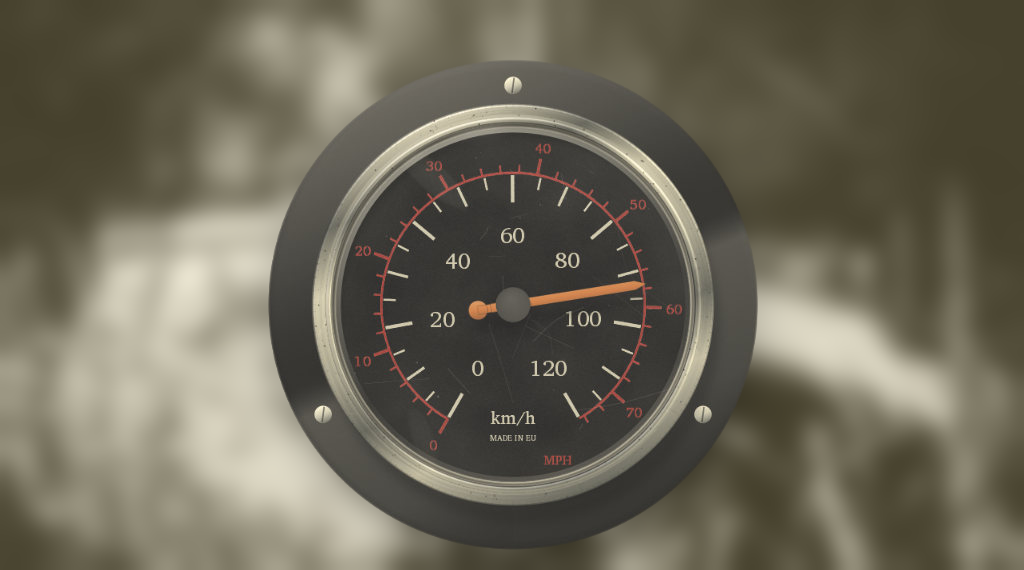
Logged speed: 92.5 km/h
